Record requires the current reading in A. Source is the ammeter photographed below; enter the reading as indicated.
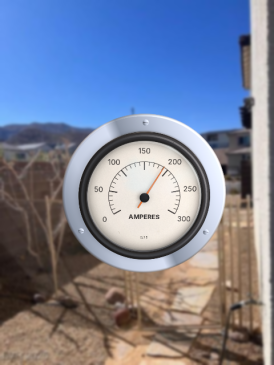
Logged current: 190 A
